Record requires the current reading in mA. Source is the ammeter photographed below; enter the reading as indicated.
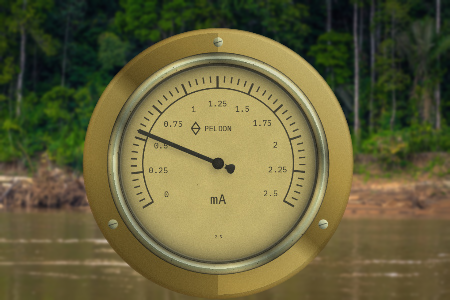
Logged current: 0.55 mA
